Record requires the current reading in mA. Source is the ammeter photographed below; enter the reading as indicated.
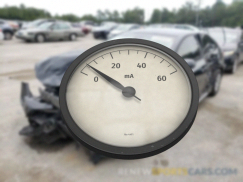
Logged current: 5 mA
